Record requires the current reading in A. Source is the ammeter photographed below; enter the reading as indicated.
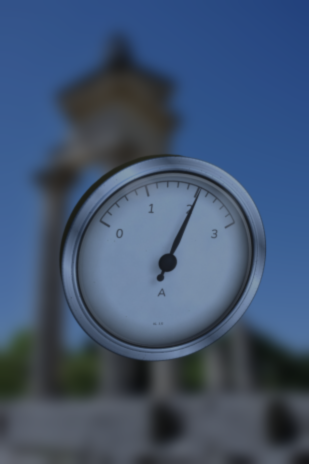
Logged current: 2 A
